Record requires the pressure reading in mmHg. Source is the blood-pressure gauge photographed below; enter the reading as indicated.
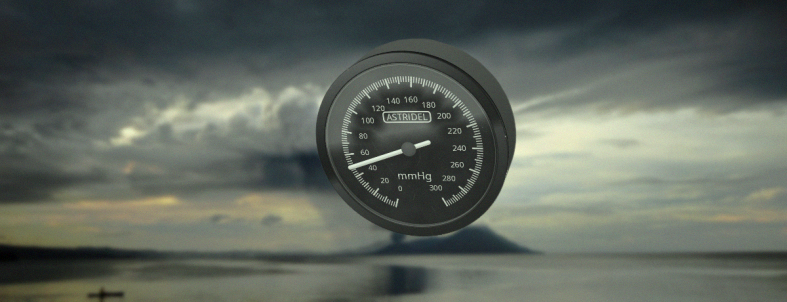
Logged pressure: 50 mmHg
